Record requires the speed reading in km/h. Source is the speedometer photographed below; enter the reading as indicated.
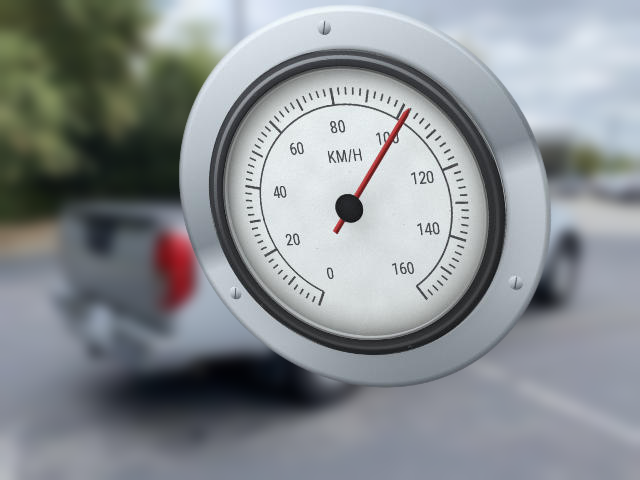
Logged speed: 102 km/h
